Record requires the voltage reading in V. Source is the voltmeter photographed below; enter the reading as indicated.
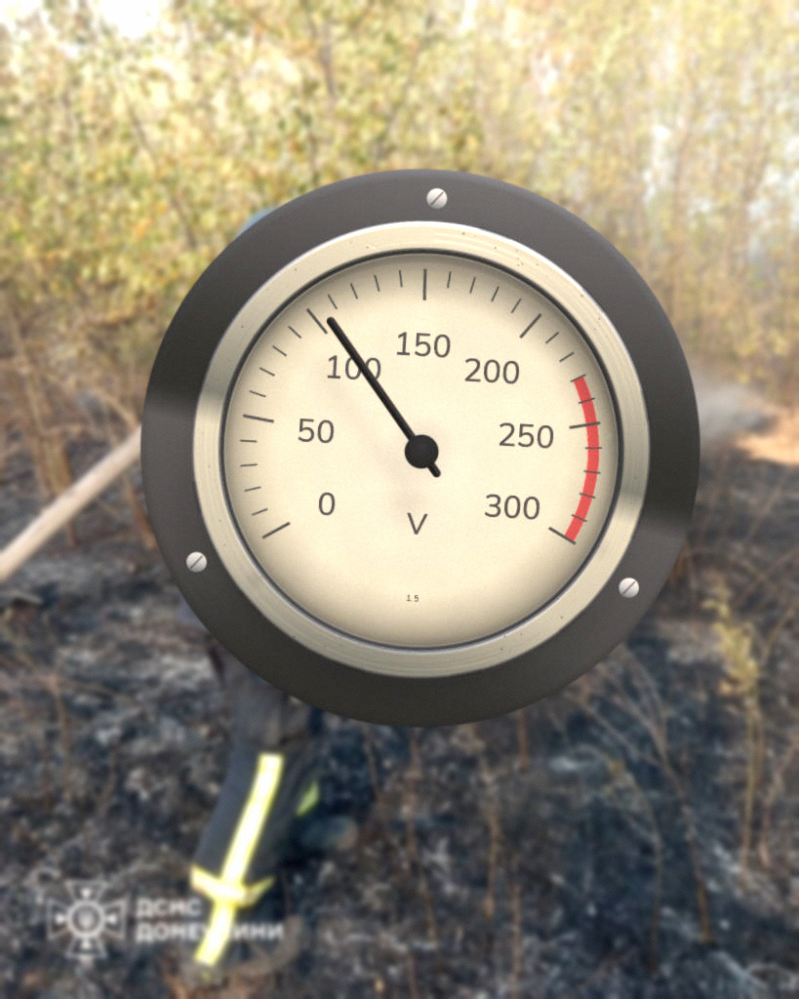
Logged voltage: 105 V
